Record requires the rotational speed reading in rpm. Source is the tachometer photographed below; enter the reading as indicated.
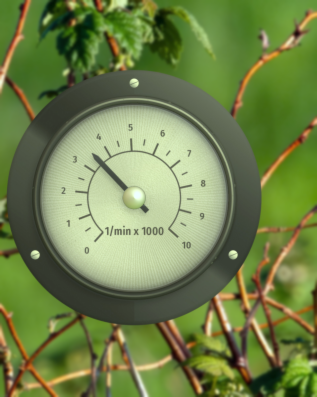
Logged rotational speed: 3500 rpm
